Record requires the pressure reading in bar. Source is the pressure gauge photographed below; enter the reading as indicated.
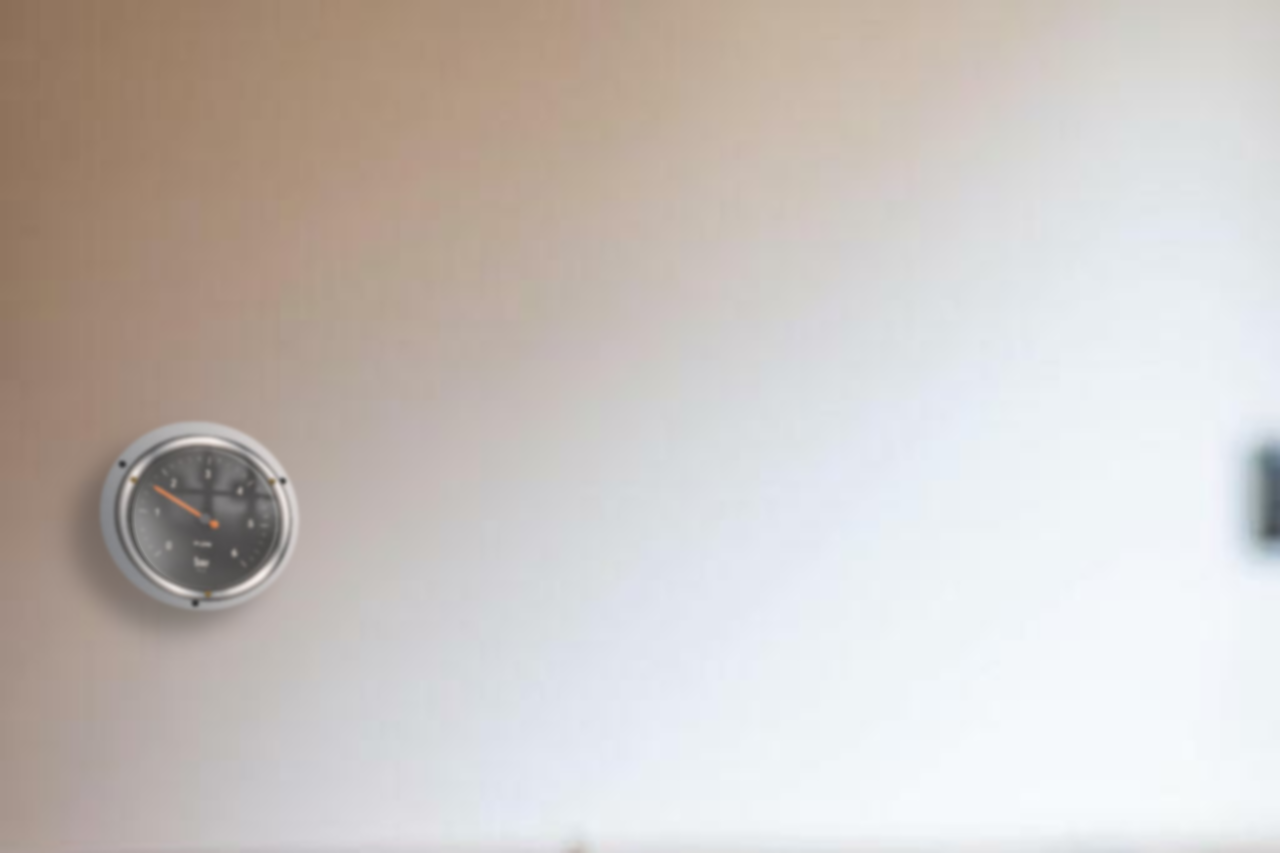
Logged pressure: 1.6 bar
